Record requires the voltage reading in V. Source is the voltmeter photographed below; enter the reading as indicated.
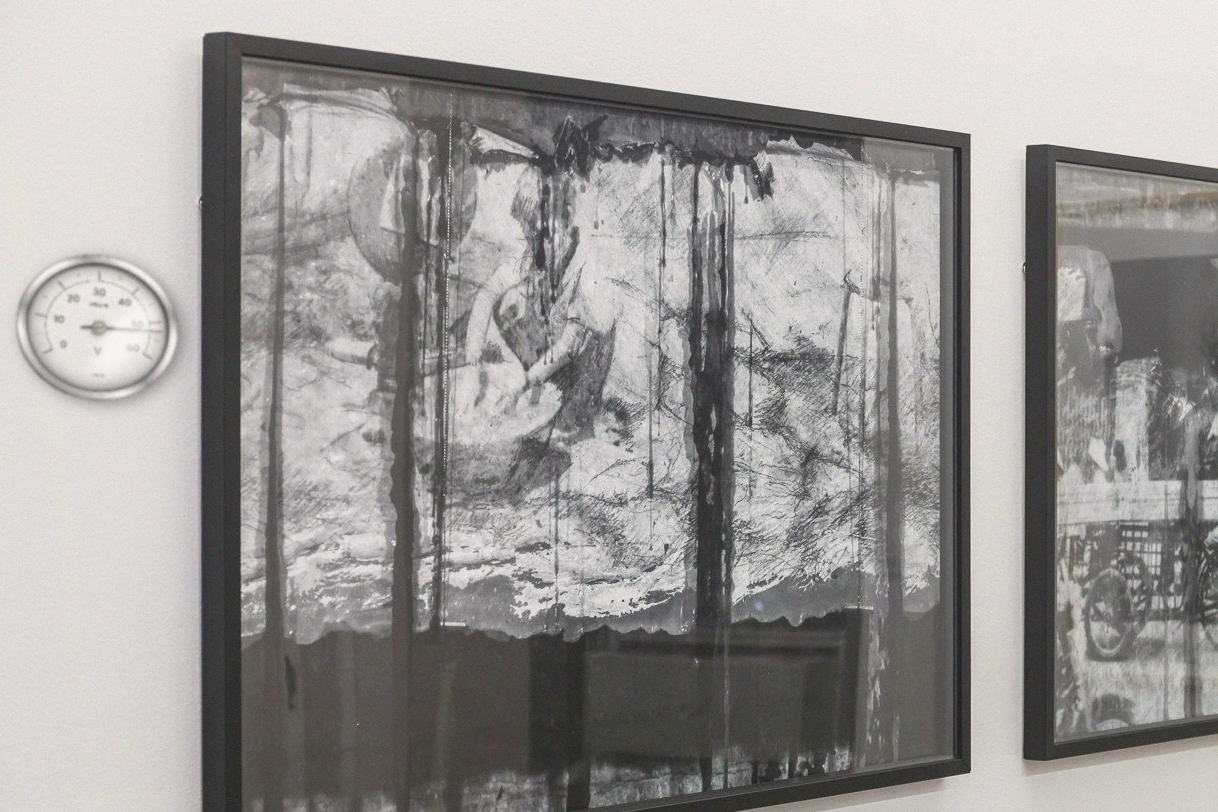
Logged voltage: 52.5 V
